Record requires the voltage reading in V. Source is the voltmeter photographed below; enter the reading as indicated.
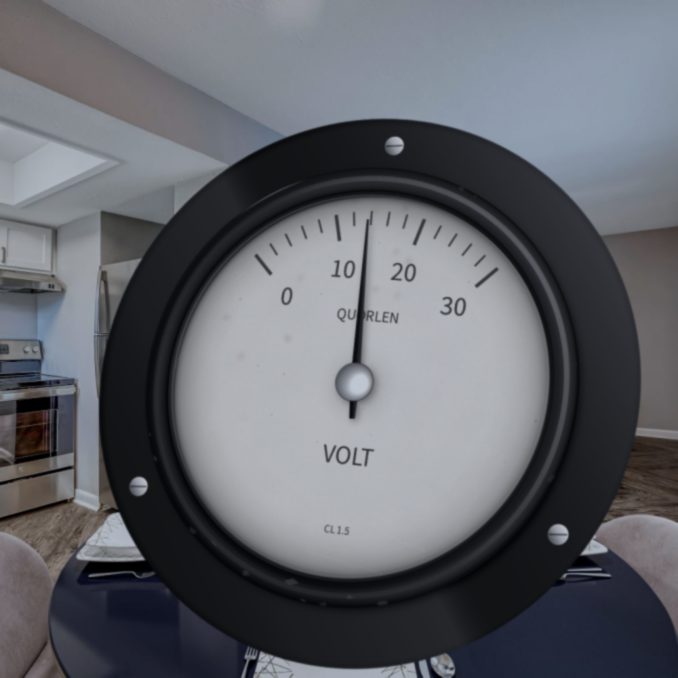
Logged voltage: 14 V
